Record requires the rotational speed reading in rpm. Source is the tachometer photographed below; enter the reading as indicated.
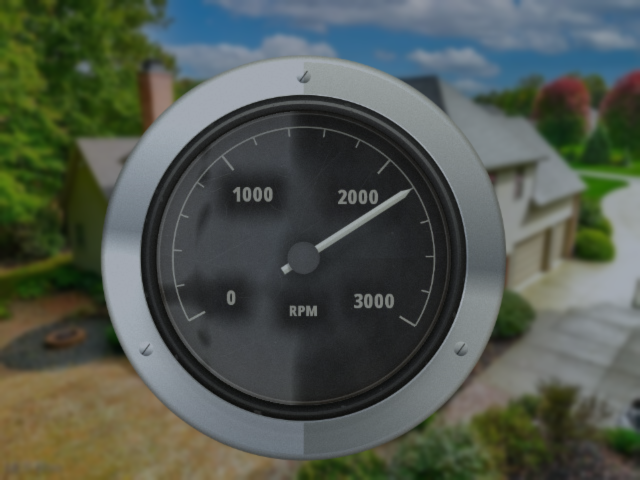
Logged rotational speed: 2200 rpm
